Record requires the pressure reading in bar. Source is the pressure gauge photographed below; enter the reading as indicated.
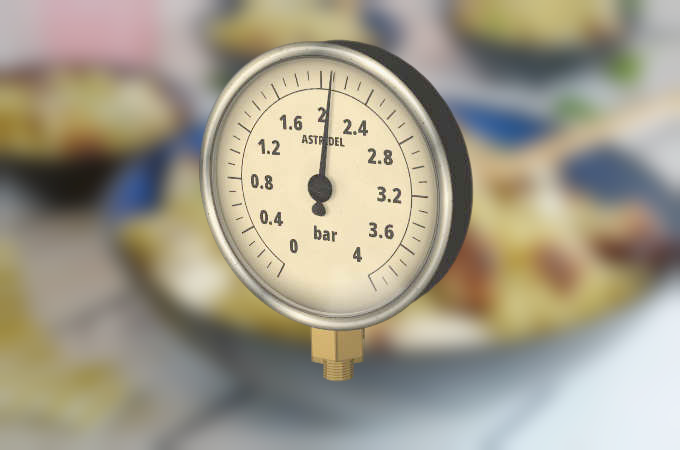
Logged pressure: 2.1 bar
